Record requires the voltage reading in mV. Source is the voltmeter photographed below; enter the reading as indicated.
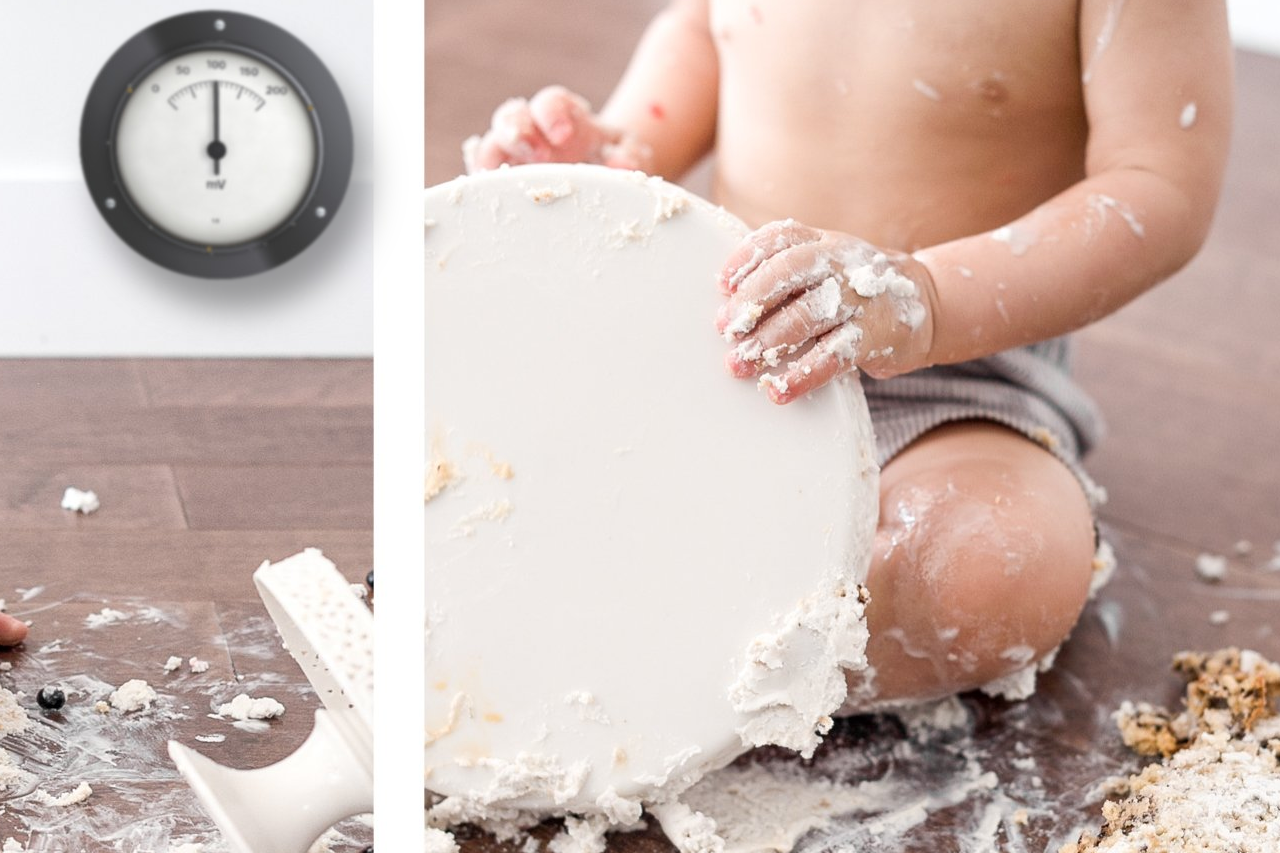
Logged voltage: 100 mV
